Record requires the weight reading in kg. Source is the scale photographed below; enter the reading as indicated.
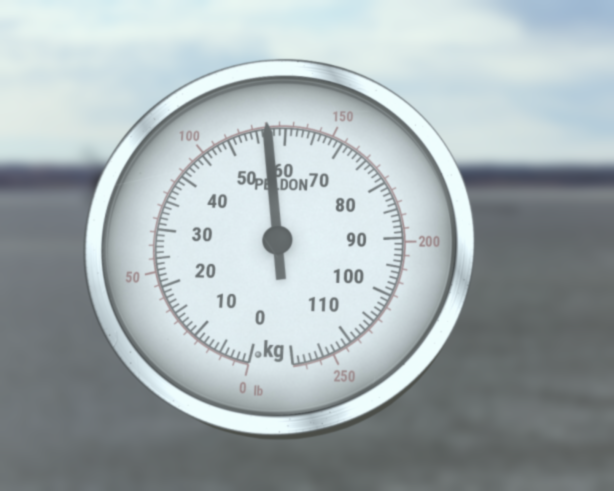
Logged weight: 57 kg
